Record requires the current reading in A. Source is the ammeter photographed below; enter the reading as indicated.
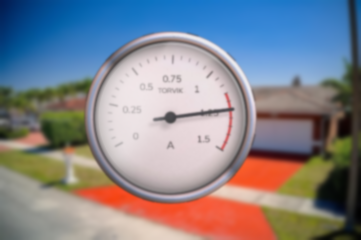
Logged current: 1.25 A
